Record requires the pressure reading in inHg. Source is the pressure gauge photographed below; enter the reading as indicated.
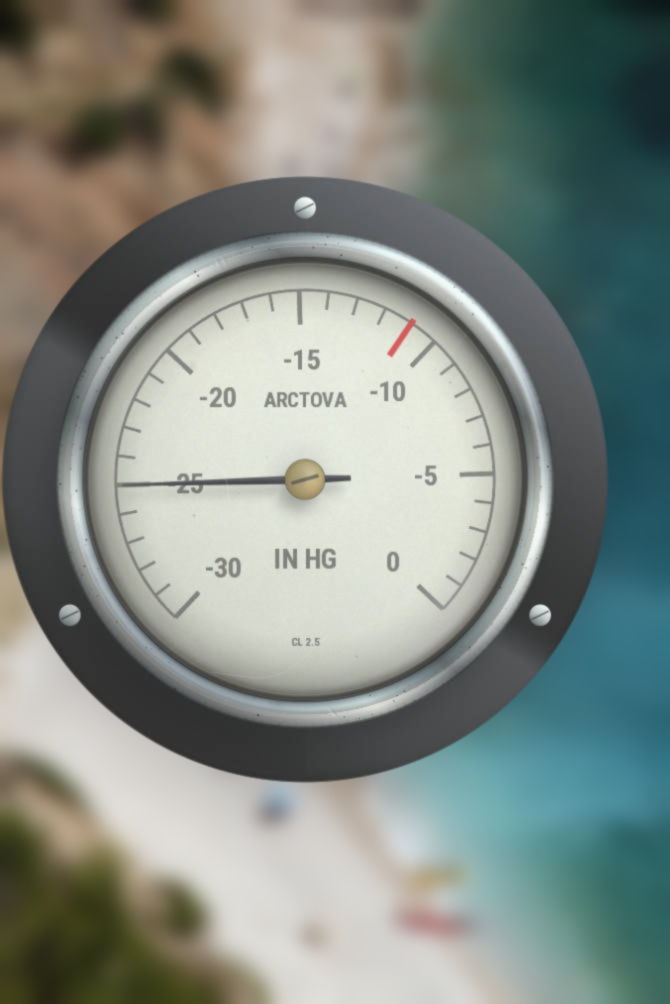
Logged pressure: -25 inHg
